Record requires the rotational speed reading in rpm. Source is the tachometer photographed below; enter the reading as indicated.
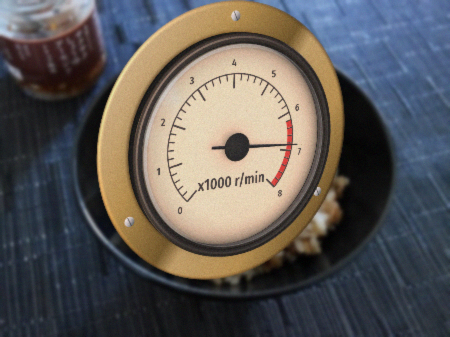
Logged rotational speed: 6800 rpm
